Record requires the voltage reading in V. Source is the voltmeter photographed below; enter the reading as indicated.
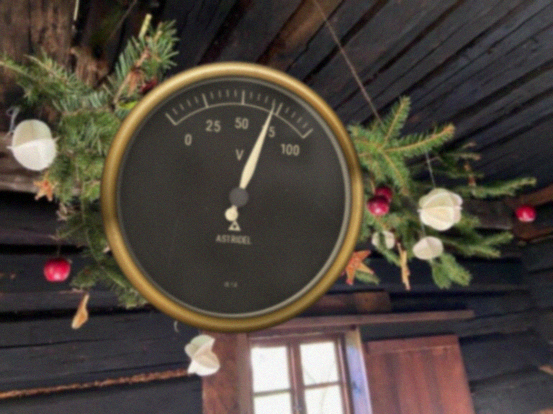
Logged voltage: 70 V
